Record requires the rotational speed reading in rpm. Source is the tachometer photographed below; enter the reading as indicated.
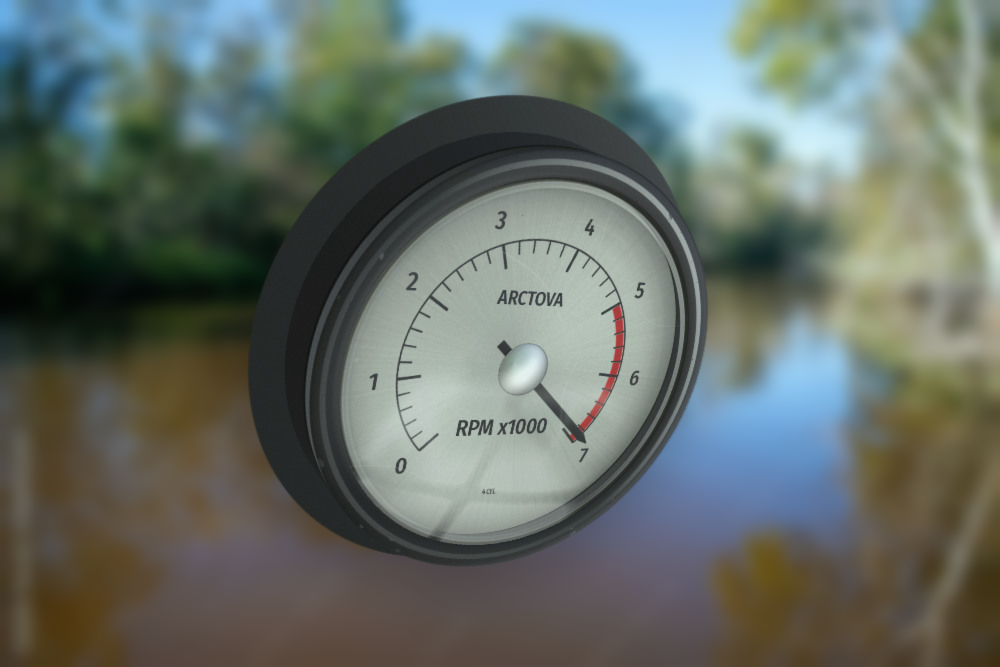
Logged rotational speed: 6900 rpm
